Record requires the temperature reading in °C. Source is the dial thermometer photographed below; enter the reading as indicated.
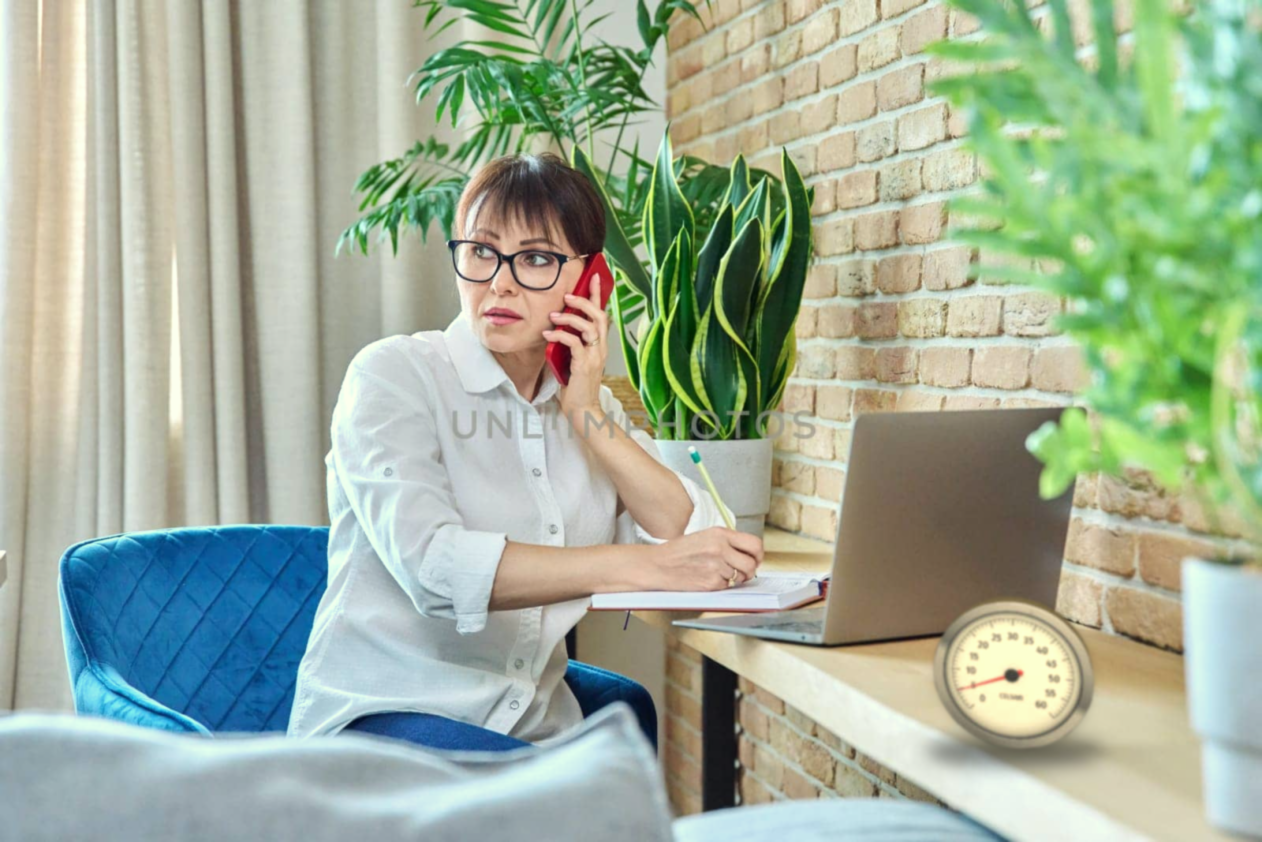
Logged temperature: 5 °C
